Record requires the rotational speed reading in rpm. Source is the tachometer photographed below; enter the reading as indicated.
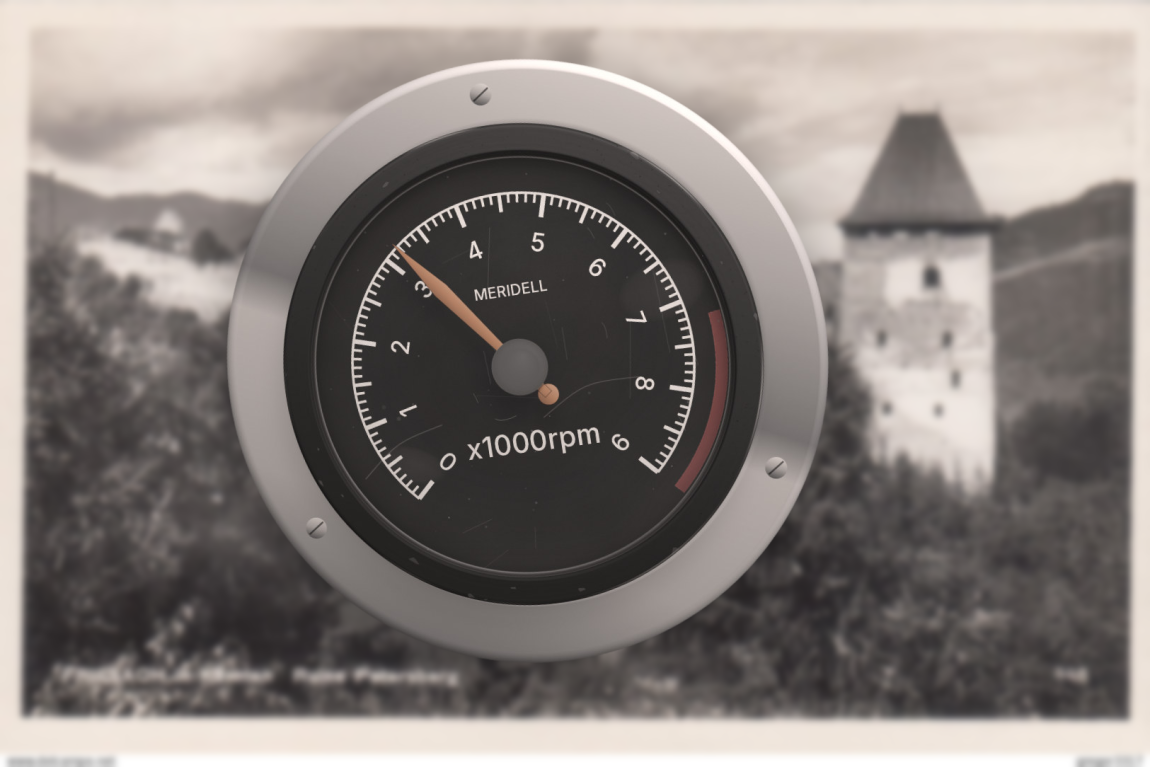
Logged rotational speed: 3200 rpm
